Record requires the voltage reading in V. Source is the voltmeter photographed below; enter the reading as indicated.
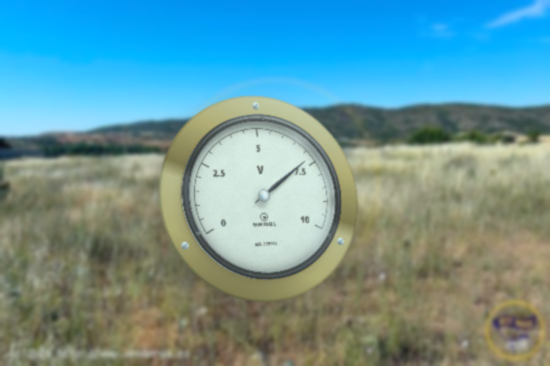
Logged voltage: 7.25 V
